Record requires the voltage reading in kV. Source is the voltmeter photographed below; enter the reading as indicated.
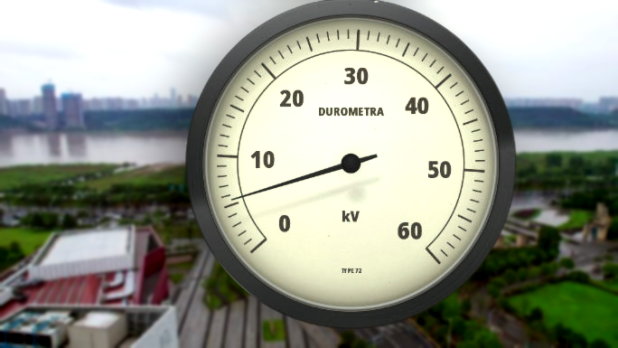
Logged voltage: 5.5 kV
